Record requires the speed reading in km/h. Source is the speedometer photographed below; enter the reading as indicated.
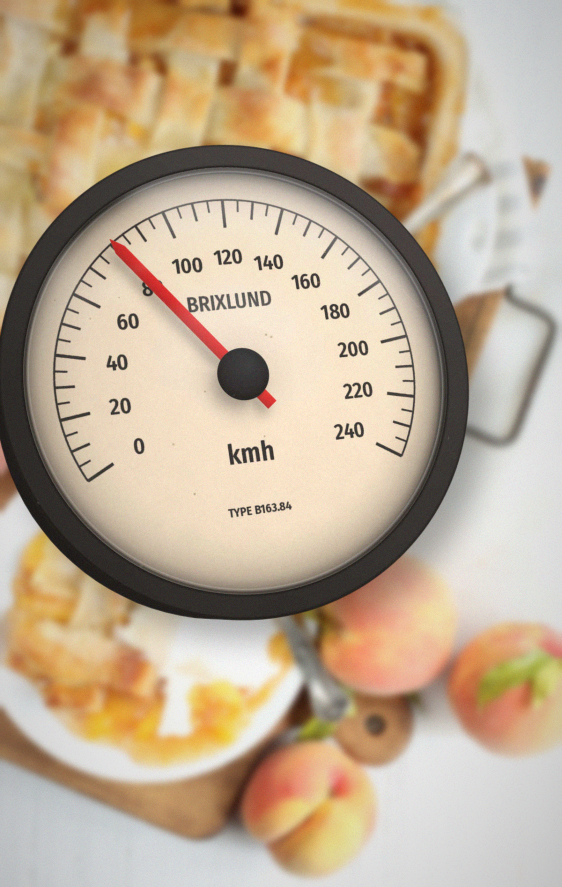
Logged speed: 80 km/h
